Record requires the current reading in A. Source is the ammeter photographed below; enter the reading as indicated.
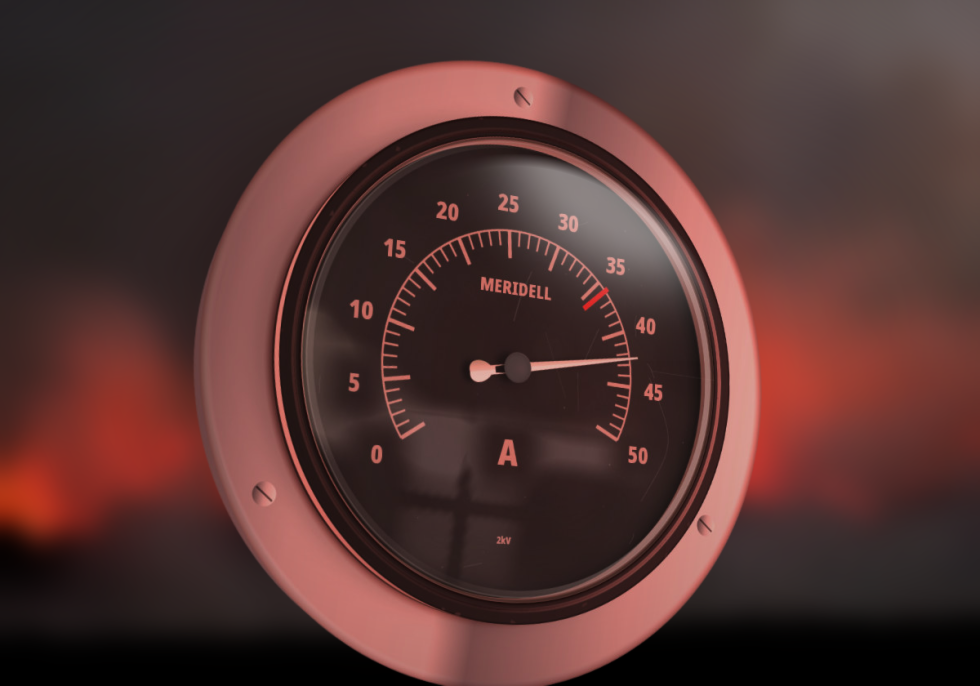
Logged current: 42.5 A
